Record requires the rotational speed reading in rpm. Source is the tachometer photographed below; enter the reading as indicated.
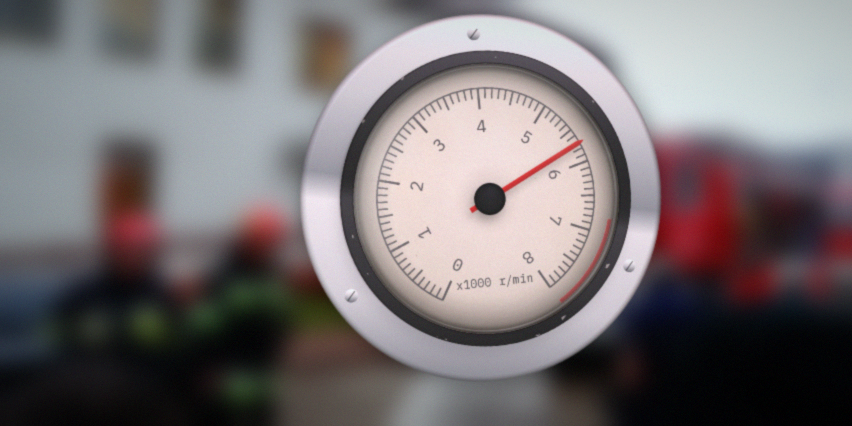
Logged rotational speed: 5700 rpm
